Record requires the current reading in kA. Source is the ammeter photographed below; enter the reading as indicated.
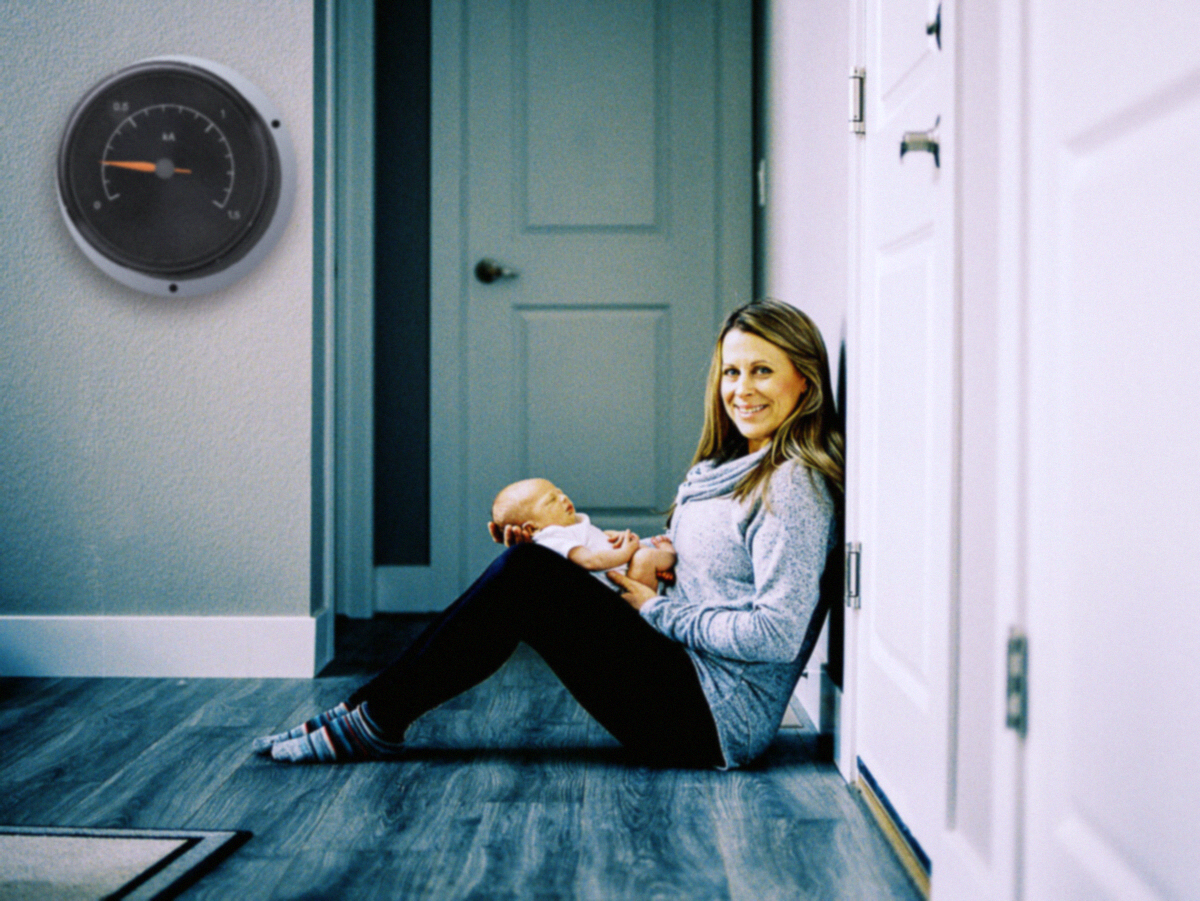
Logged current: 0.2 kA
